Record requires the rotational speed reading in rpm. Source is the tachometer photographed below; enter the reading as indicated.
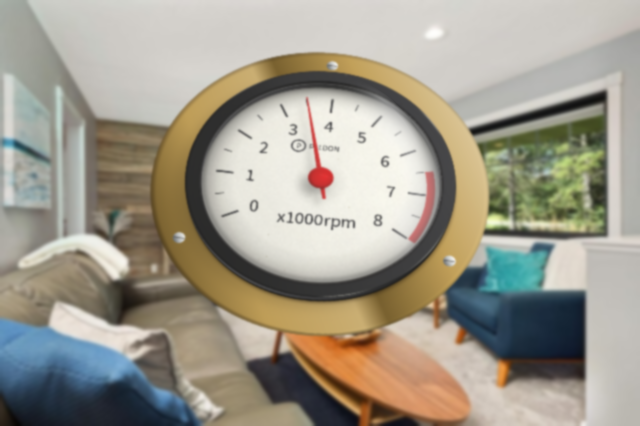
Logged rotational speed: 3500 rpm
